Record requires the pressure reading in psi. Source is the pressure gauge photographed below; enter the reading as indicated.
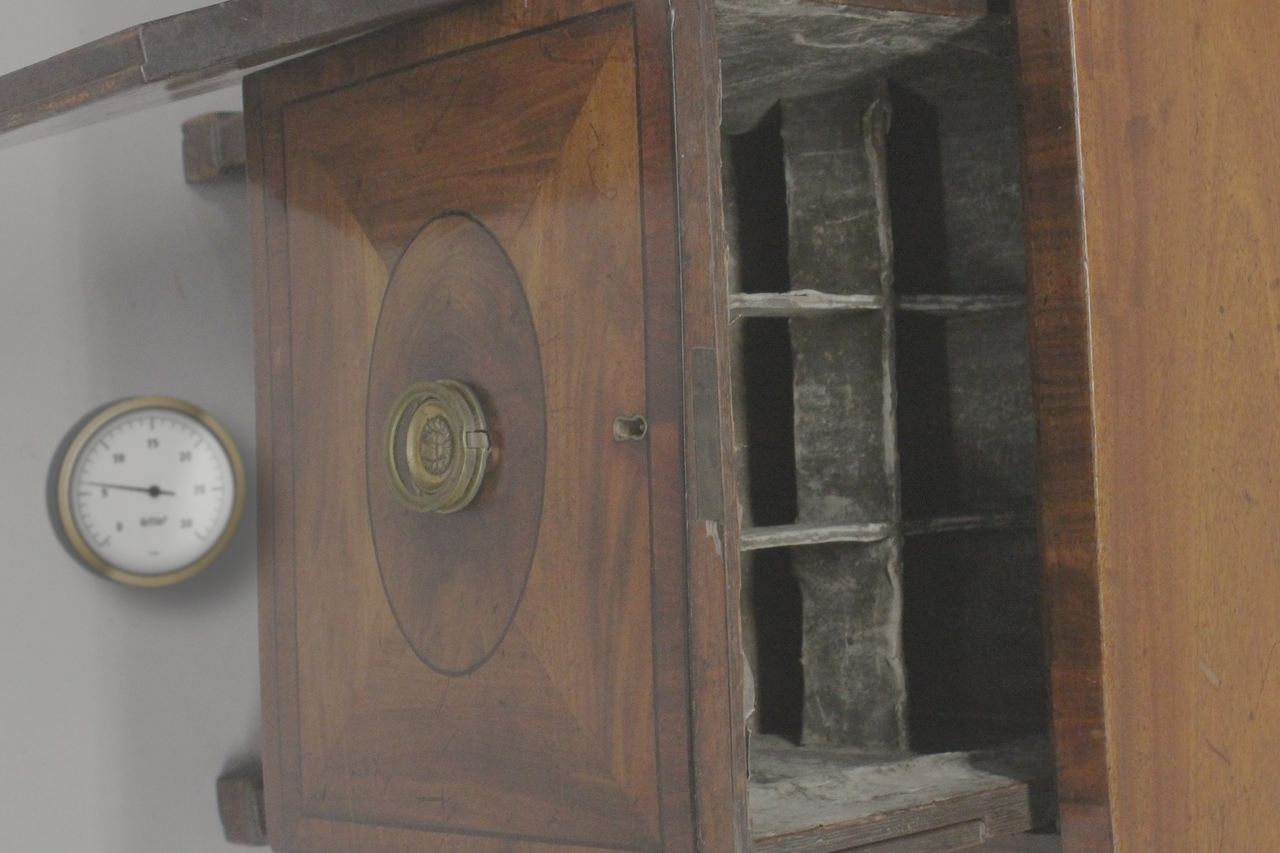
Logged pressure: 6 psi
